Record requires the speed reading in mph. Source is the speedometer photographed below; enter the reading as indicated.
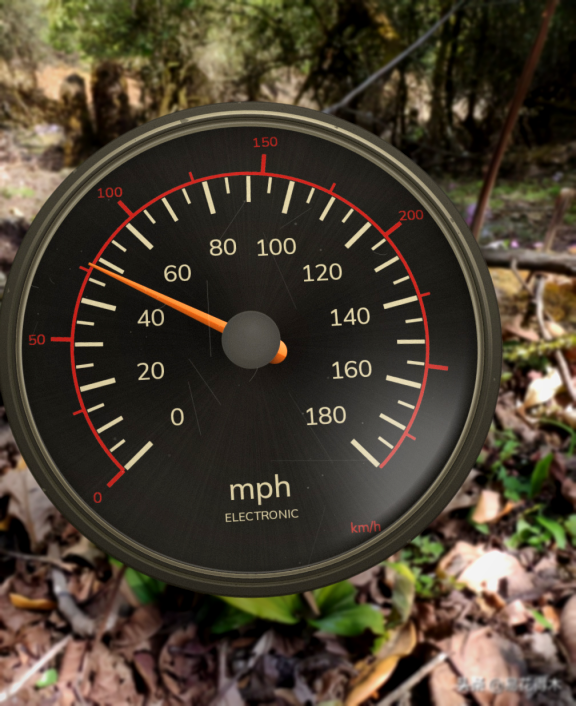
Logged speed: 47.5 mph
